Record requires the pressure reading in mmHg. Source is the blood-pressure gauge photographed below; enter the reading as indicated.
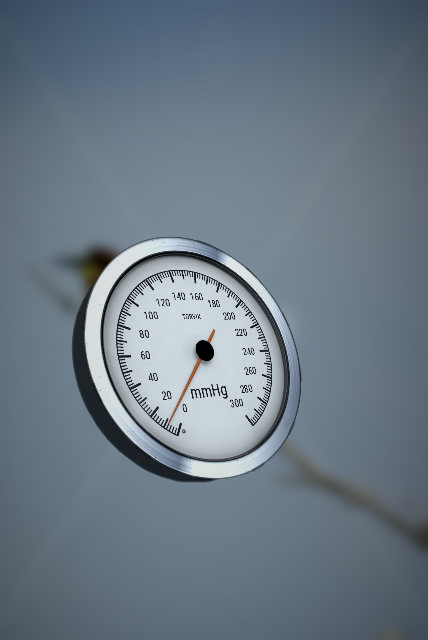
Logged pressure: 10 mmHg
